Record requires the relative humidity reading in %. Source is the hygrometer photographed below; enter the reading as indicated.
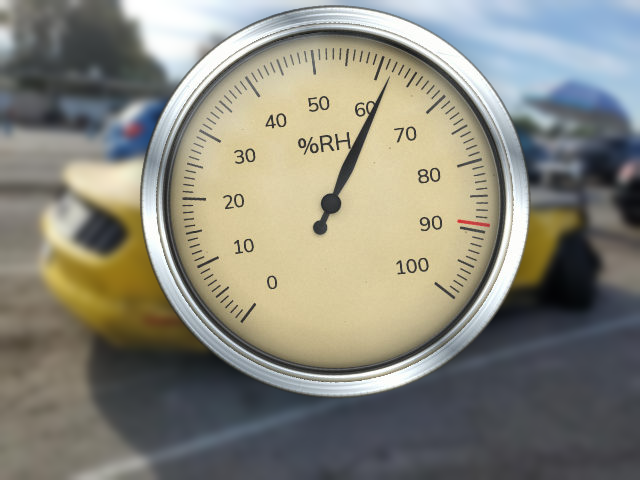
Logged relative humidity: 62 %
